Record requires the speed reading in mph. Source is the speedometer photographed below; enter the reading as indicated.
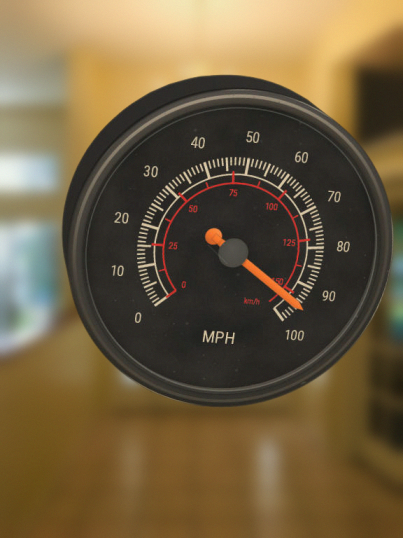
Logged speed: 95 mph
